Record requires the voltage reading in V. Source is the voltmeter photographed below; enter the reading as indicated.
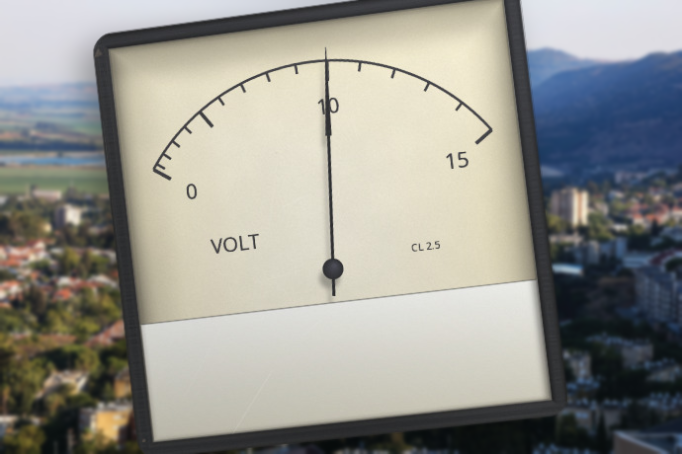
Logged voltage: 10 V
